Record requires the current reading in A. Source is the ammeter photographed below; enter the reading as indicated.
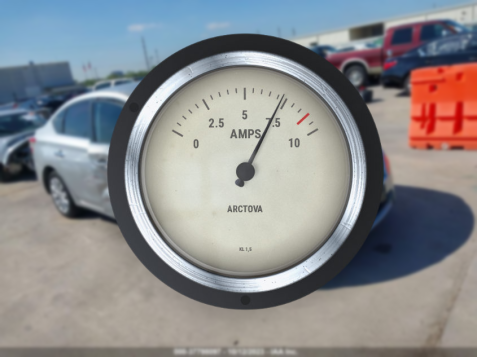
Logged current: 7.25 A
